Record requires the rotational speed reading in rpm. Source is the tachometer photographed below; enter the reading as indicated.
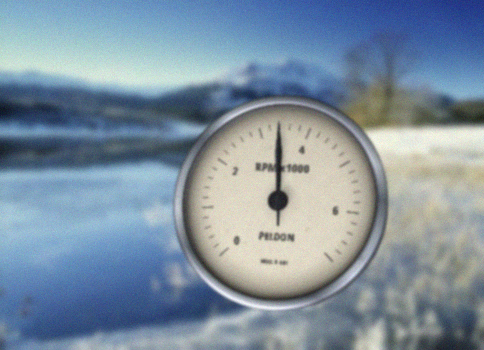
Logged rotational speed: 3400 rpm
